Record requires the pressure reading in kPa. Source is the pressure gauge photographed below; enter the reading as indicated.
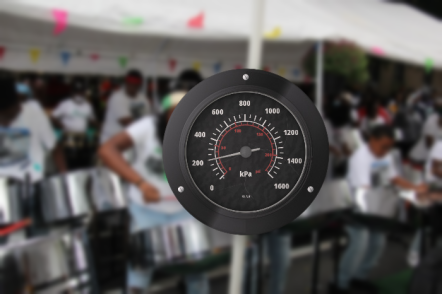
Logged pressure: 200 kPa
